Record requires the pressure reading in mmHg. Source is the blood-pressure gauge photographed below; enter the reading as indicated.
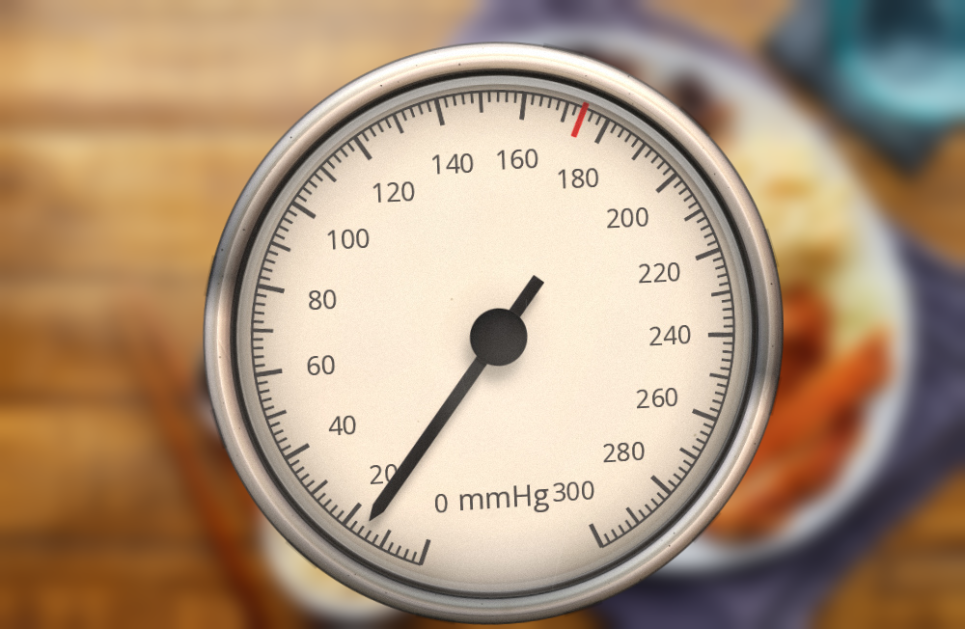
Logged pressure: 16 mmHg
